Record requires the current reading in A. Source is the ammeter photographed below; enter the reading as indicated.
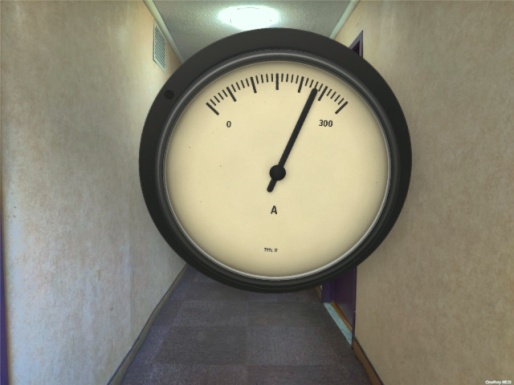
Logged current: 230 A
